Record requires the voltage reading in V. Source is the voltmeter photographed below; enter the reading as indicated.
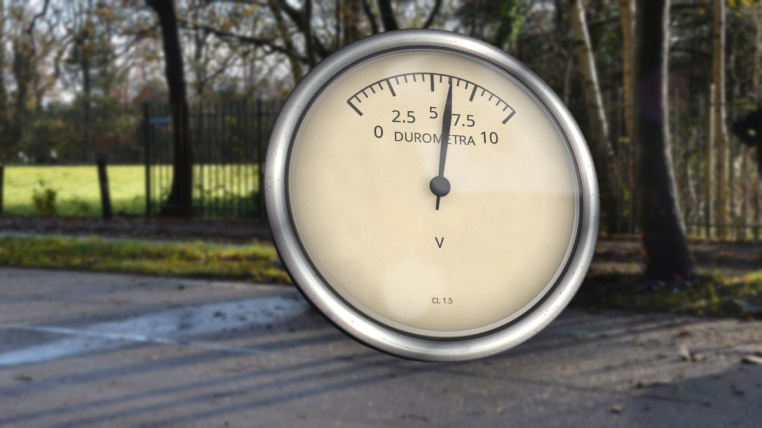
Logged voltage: 6 V
